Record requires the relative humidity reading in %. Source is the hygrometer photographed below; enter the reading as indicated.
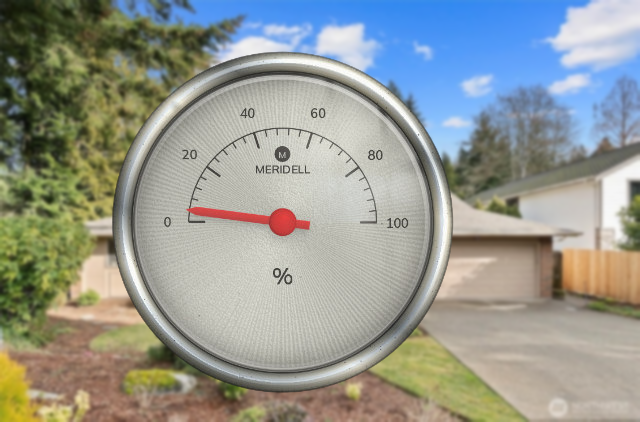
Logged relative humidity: 4 %
